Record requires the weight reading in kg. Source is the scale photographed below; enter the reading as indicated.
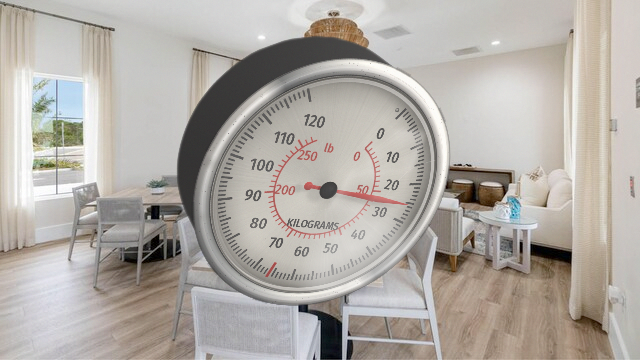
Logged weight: 25 kg
